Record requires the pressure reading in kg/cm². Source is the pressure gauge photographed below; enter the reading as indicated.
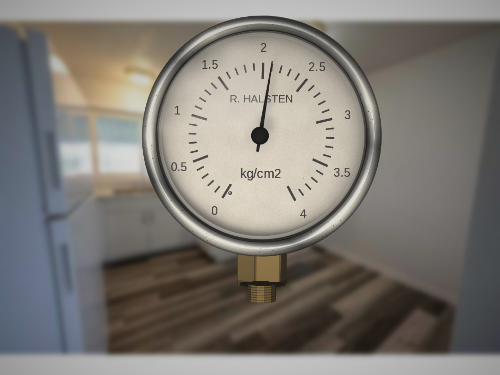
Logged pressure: 2.1 kg/cm²
